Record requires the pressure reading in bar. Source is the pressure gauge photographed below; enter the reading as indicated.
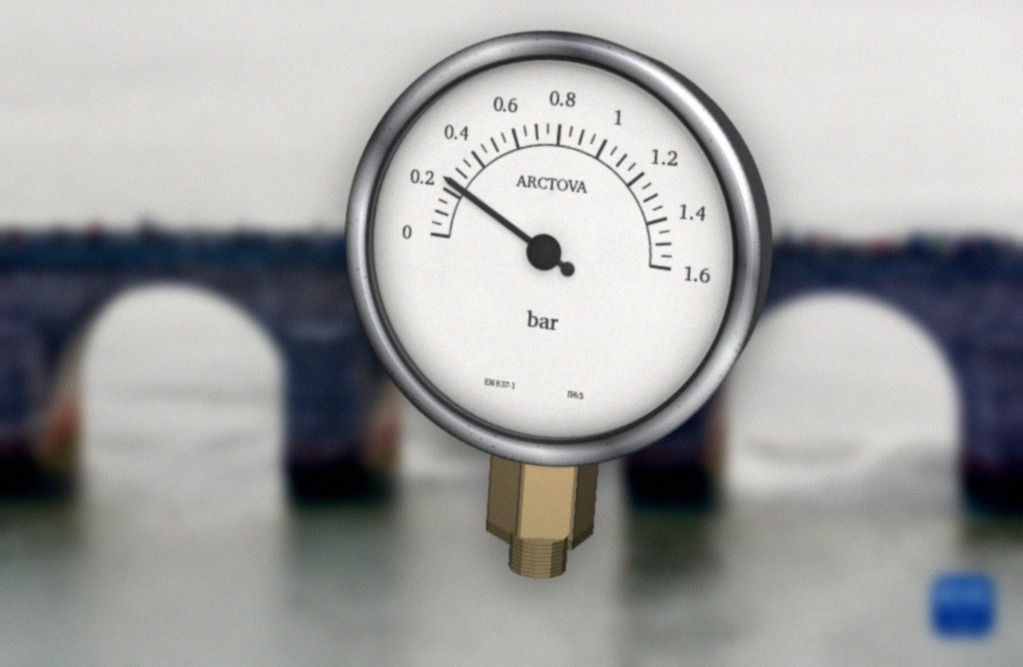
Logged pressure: 0.25 bar
